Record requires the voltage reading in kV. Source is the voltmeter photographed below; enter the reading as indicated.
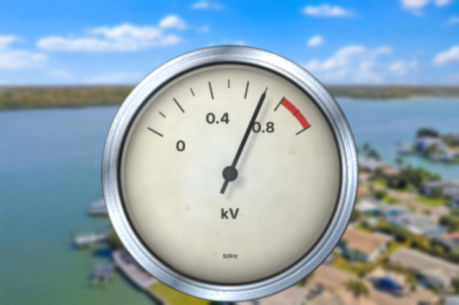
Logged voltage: 0.7 kV
